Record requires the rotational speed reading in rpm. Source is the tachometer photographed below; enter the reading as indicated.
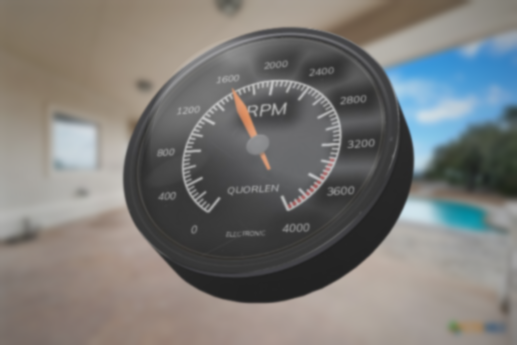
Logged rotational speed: 1600 rpm
